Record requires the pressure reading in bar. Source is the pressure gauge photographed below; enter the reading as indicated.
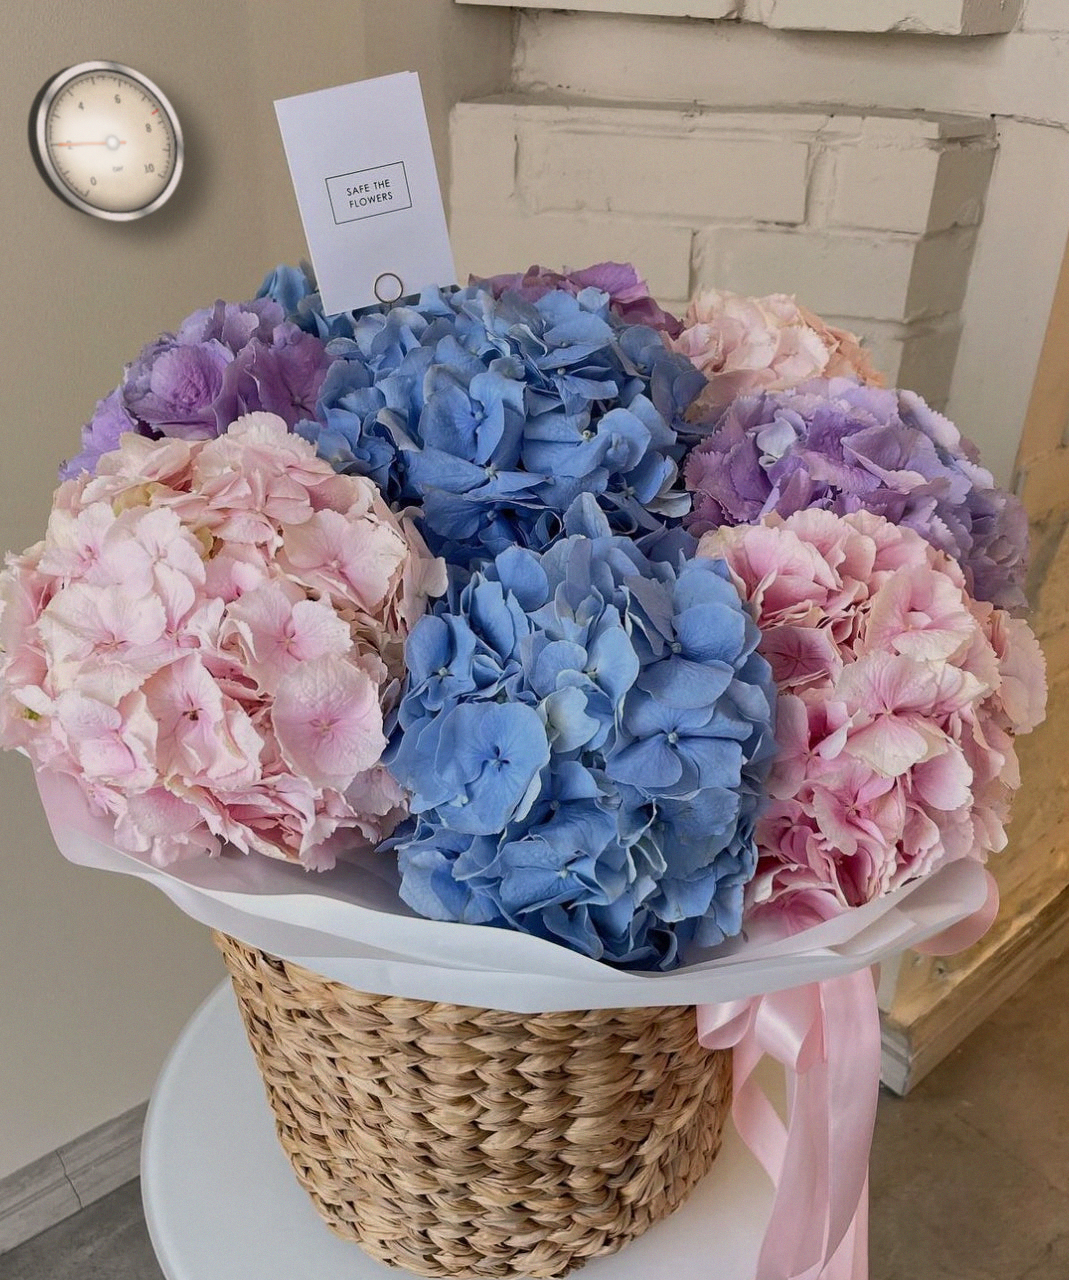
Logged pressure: 2 bar
